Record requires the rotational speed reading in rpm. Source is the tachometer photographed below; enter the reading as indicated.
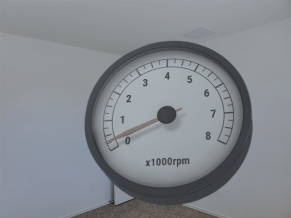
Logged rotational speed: 250 rpm
